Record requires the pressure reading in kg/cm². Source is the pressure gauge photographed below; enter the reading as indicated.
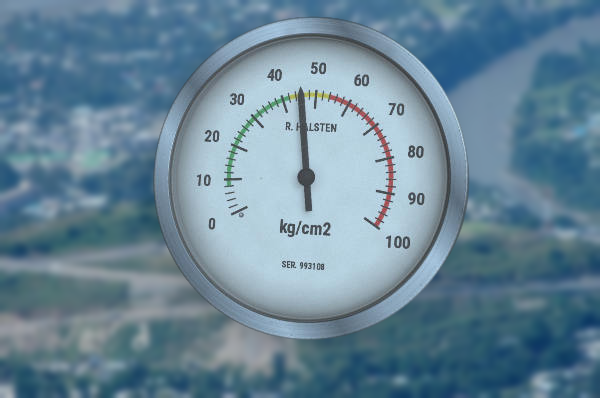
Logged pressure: 46 kg/cm²
